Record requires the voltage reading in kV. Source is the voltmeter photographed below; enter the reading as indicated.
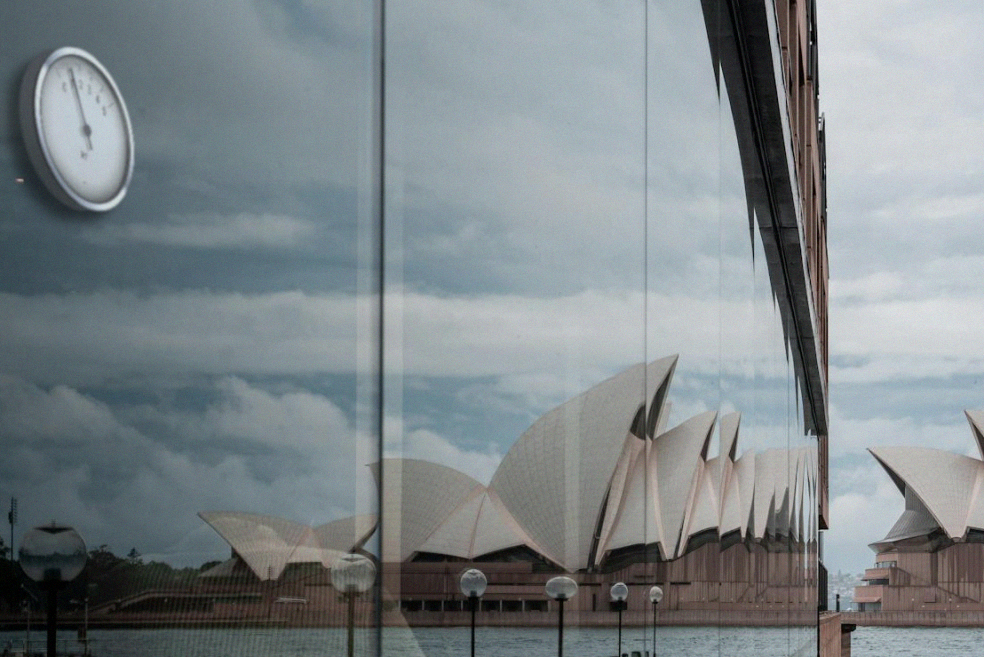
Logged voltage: 1 kV
